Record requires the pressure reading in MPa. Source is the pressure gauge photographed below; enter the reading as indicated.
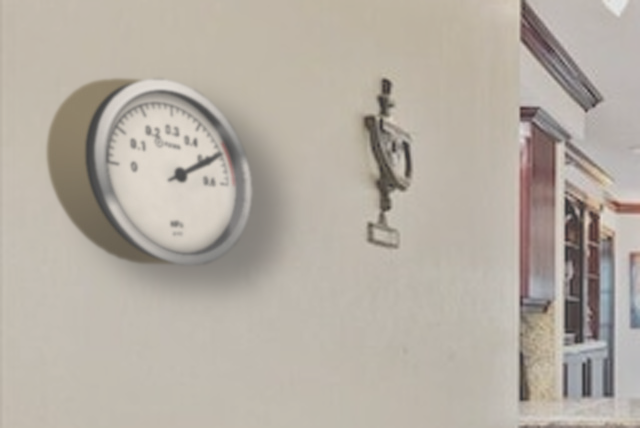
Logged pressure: 0.5 MPa
